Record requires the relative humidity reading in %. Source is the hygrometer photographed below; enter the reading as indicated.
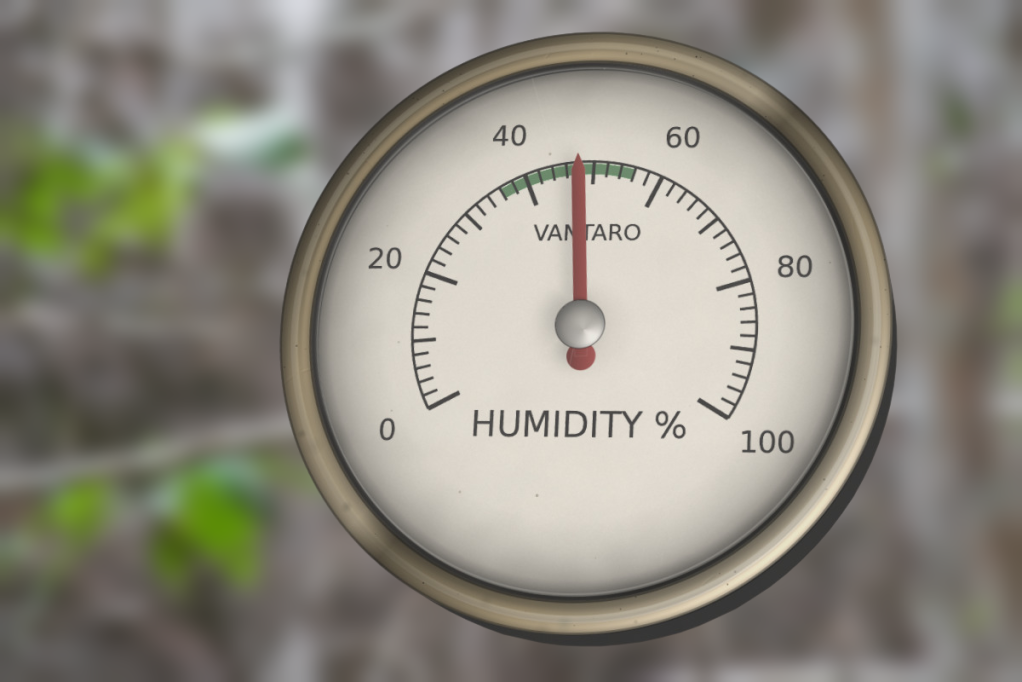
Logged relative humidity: 48 %
